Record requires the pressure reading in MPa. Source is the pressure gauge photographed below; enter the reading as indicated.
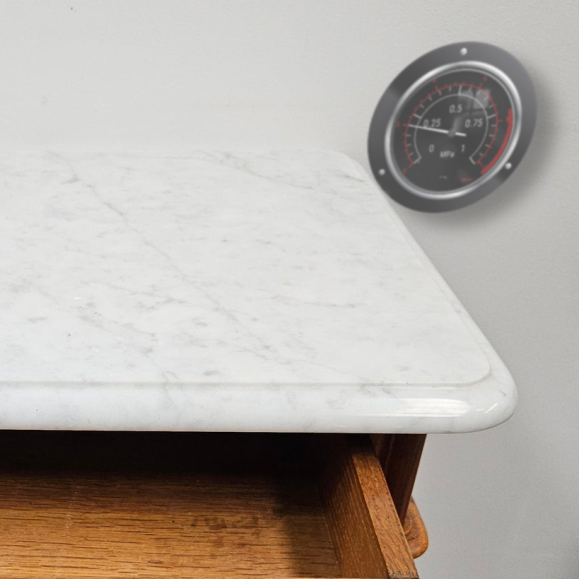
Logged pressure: 0.2 MPa
